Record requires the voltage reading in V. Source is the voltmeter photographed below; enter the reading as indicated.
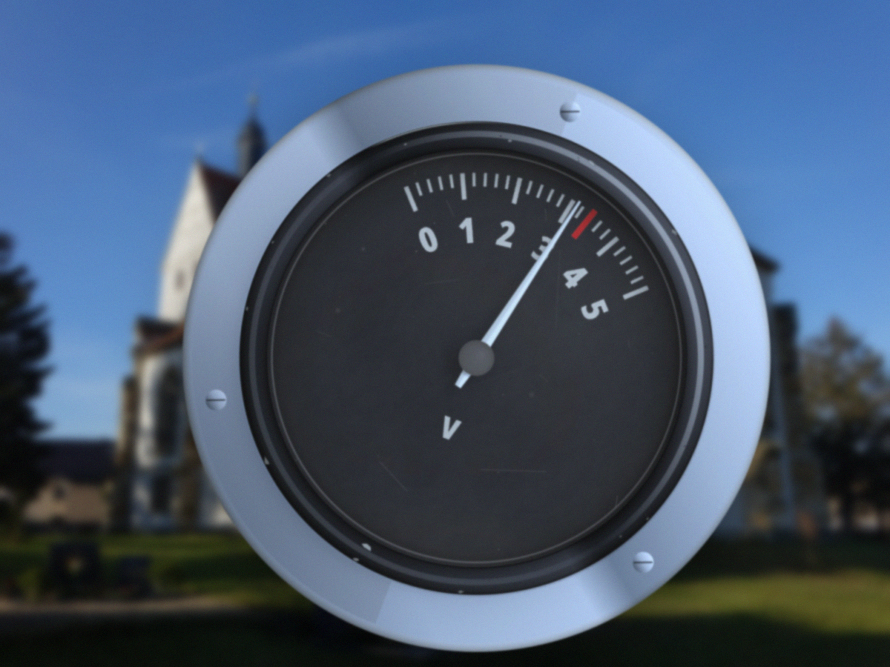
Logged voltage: 3.1 V
